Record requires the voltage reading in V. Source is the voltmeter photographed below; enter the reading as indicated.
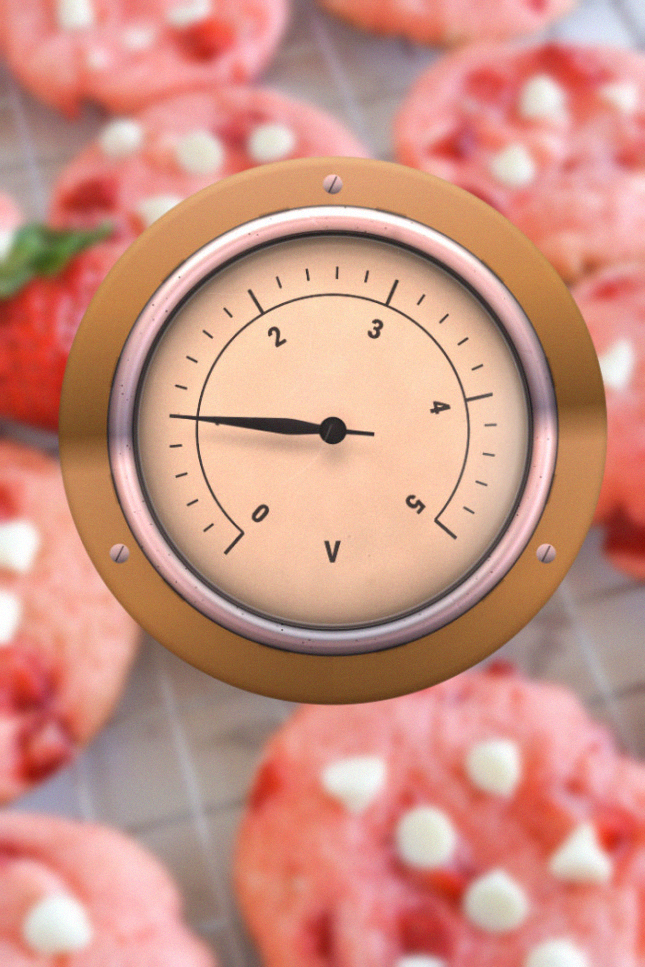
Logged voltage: 1 V
